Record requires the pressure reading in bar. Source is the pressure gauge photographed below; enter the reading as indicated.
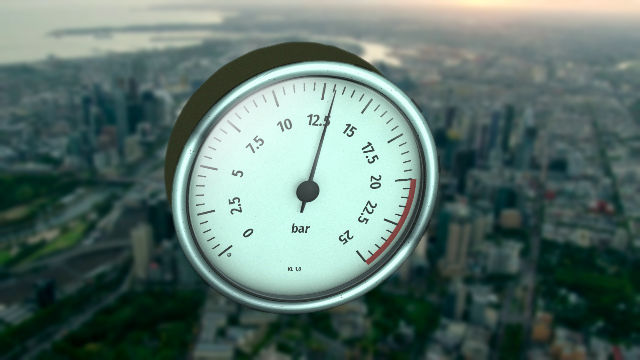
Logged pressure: 13 bar
